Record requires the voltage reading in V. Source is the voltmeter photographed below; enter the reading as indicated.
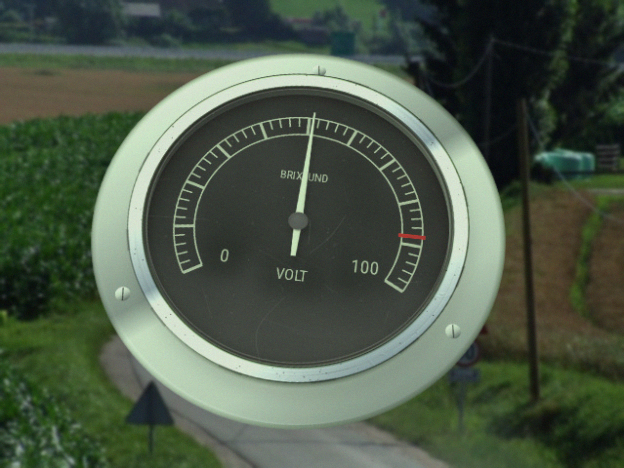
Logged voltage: 51 V
